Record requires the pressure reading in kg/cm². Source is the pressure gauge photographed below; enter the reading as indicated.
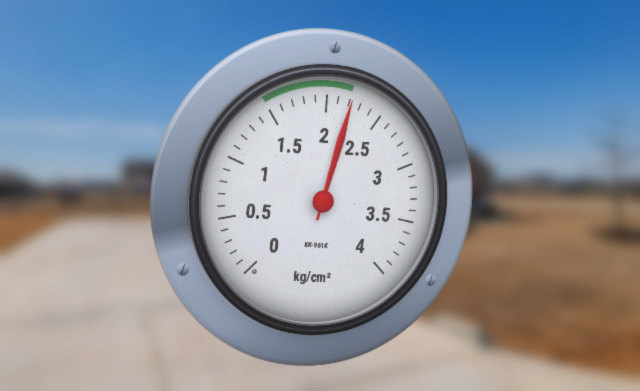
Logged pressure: 2.2 kg/cm²
